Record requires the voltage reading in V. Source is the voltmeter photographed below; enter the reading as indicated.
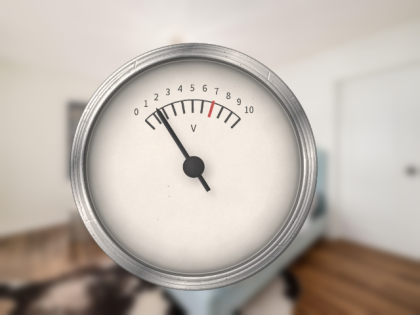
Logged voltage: 1.5 V
